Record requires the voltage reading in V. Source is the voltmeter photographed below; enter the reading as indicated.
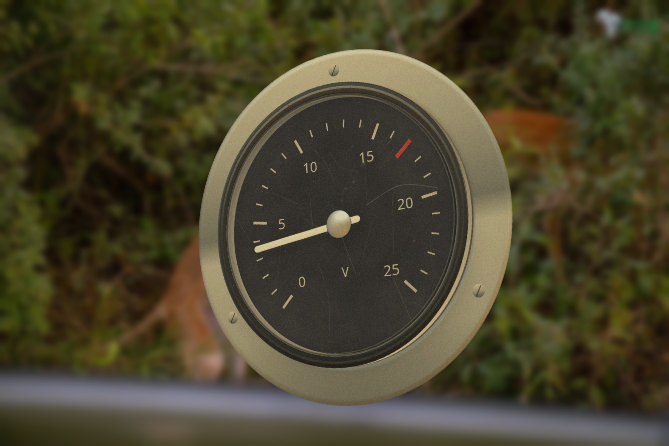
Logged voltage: 3.5 V
